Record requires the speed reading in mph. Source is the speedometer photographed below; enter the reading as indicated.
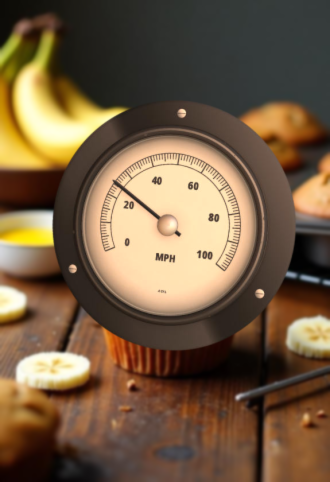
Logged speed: 25 mph
